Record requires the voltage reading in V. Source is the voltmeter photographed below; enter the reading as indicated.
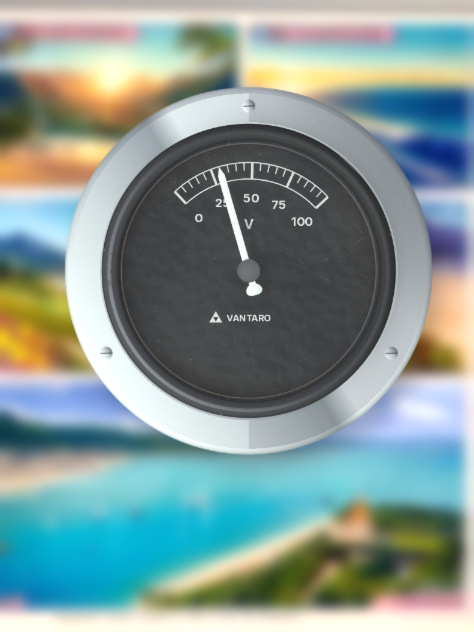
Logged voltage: 30 V
